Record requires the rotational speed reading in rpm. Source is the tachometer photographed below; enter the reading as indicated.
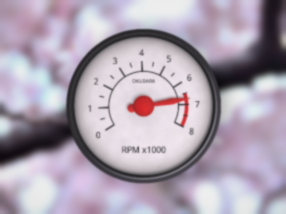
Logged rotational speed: 6750 rpm
